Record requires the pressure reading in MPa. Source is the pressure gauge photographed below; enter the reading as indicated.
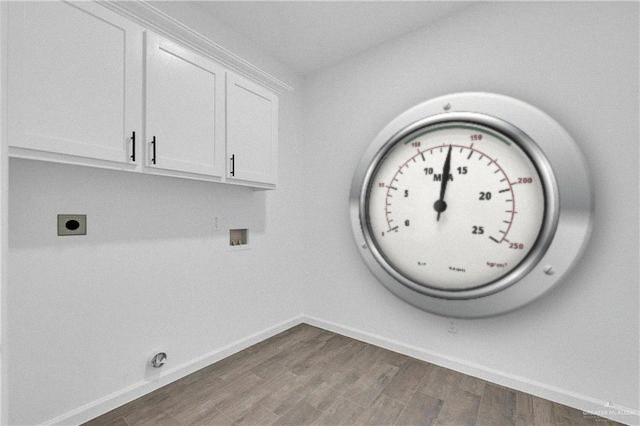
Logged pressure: 13 MPa
